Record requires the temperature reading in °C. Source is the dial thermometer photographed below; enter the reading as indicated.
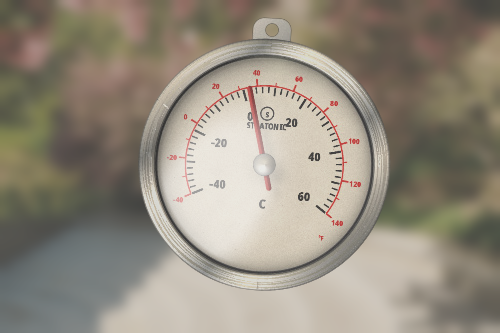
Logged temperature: 2 °C
